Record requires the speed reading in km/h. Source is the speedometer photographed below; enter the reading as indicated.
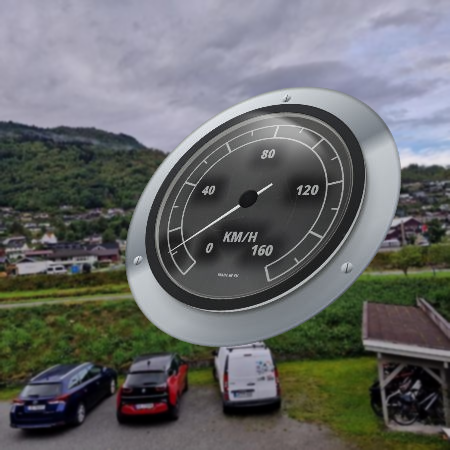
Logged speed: 10 km/h
